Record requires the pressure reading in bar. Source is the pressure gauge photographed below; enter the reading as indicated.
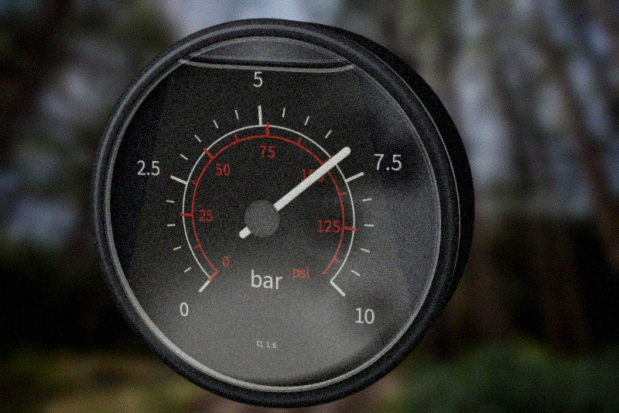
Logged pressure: 7 bar
